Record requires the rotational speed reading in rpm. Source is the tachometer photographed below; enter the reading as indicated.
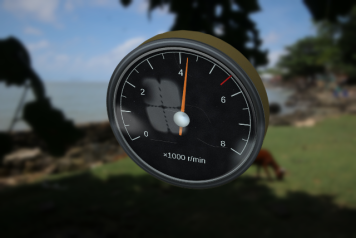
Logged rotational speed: 4250 rpm
